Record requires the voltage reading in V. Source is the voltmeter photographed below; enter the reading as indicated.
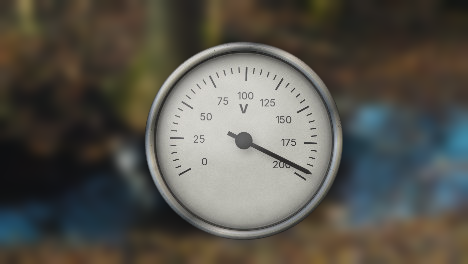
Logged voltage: 195 V
